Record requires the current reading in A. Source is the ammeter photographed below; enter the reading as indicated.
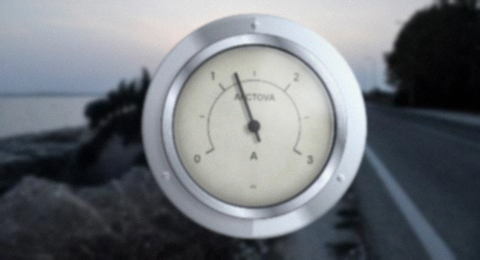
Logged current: 1.25 A
